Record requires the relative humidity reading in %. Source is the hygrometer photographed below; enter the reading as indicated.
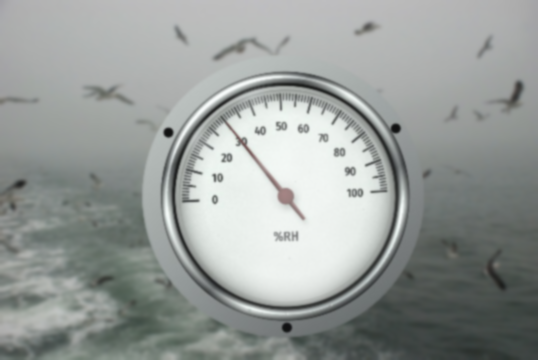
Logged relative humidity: 30 %
